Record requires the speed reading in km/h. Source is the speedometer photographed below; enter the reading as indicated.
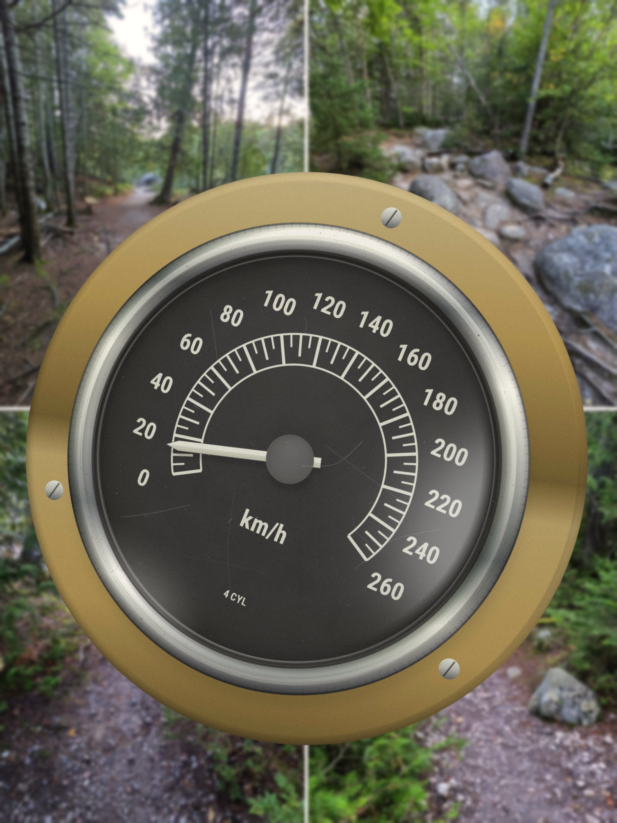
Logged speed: 15 km/h
